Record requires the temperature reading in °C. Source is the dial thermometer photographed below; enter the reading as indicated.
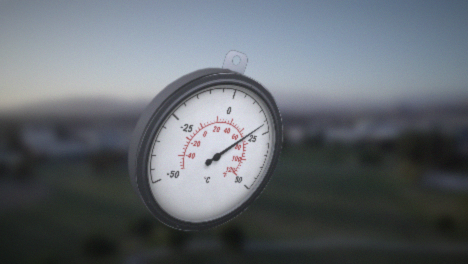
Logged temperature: 20 °C
